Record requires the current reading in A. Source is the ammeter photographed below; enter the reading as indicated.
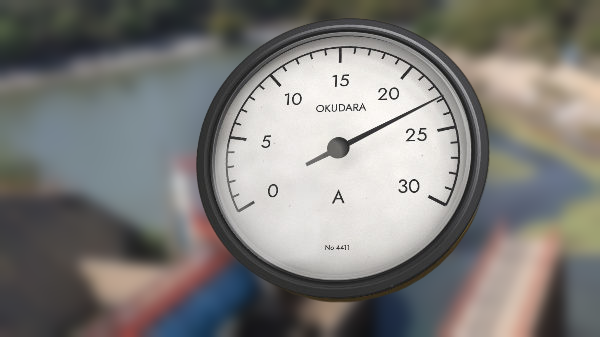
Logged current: 23 A
